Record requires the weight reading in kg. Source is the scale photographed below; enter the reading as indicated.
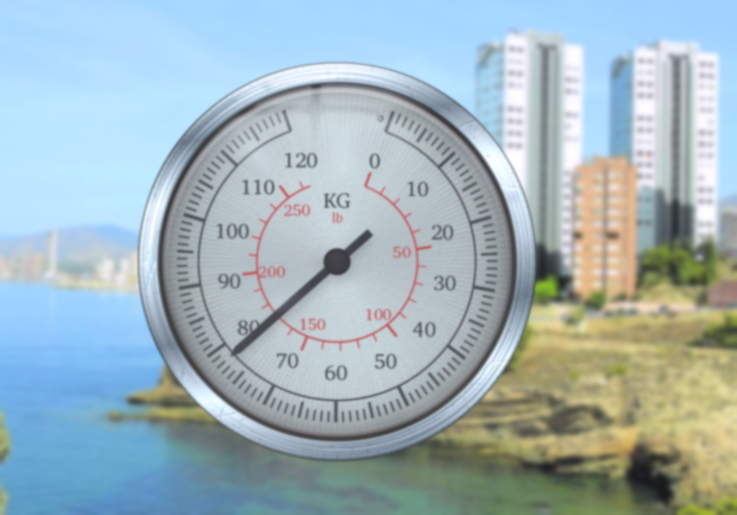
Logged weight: 78 kg
